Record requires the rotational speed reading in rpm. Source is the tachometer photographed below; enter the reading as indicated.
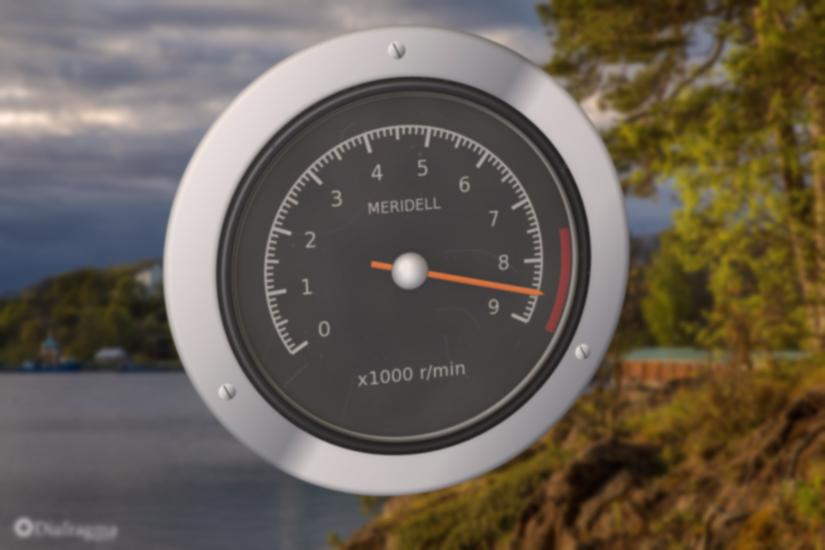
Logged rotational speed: 8500 rpm
